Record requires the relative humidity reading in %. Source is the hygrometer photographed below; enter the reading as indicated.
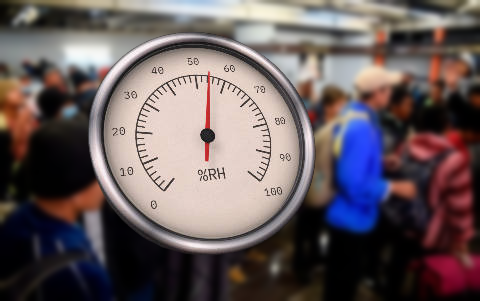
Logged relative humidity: 54 %
